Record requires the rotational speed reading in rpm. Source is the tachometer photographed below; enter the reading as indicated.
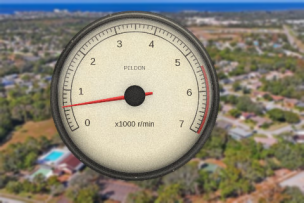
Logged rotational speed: 600 rpm
